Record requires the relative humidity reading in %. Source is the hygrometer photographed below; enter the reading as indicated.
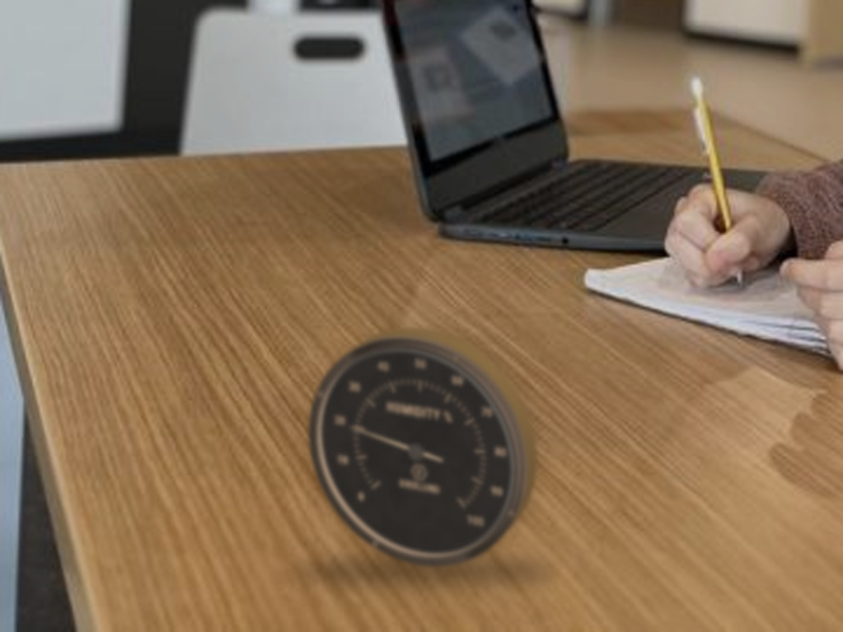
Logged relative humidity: 20 %
